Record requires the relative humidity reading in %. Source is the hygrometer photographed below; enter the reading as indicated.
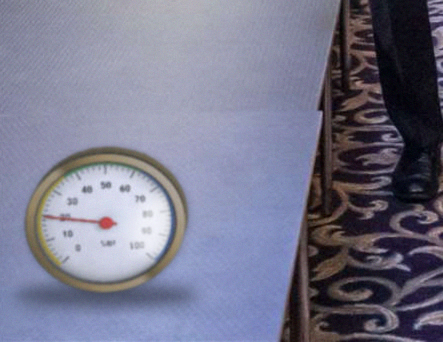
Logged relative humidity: 20 %
